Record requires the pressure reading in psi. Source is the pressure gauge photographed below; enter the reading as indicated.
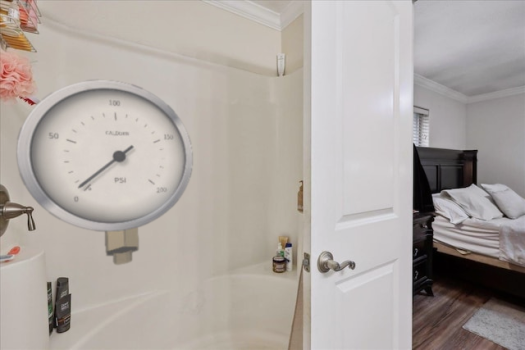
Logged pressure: 5 psi
